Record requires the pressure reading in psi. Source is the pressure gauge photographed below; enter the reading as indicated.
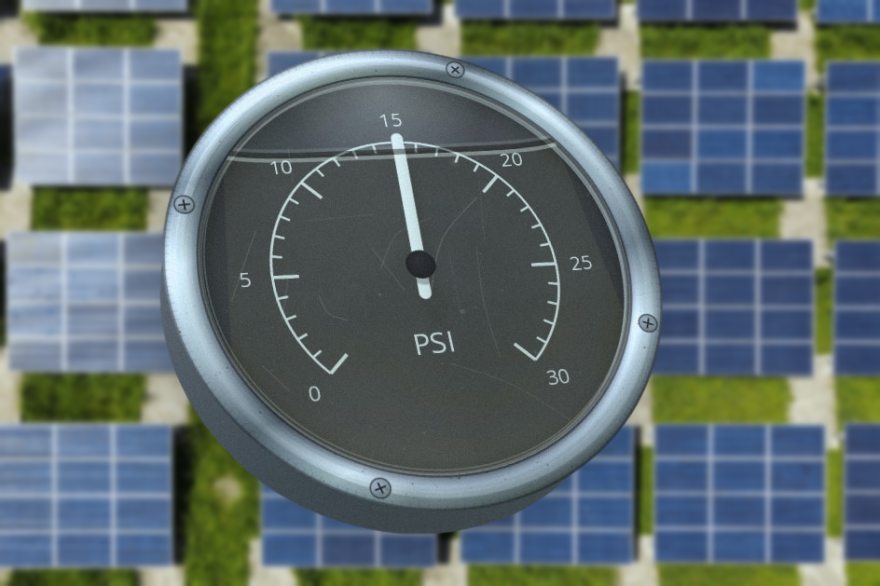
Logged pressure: 15 psi
